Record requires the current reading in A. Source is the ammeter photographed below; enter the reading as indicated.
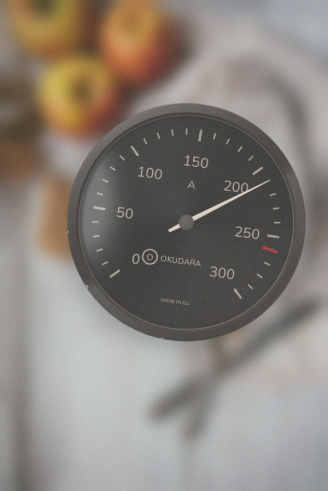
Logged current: 210 A
